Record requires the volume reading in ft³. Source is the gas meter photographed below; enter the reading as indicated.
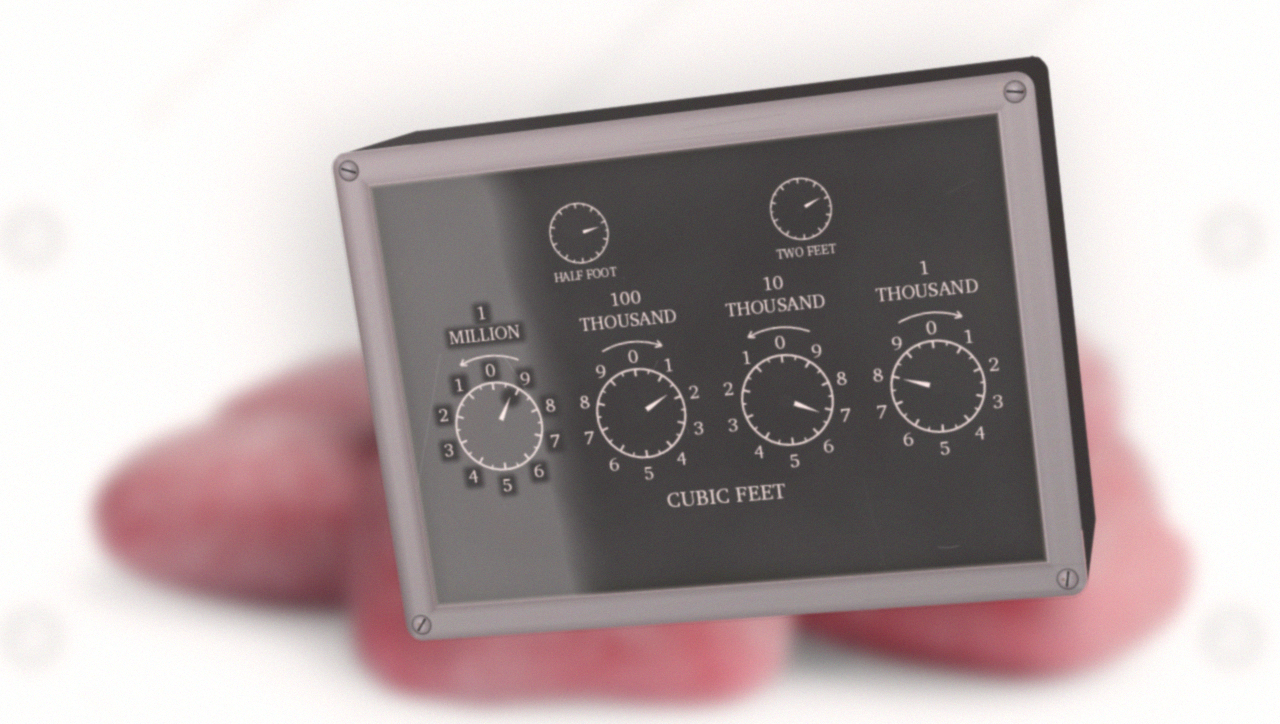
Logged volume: 916800 ft³
